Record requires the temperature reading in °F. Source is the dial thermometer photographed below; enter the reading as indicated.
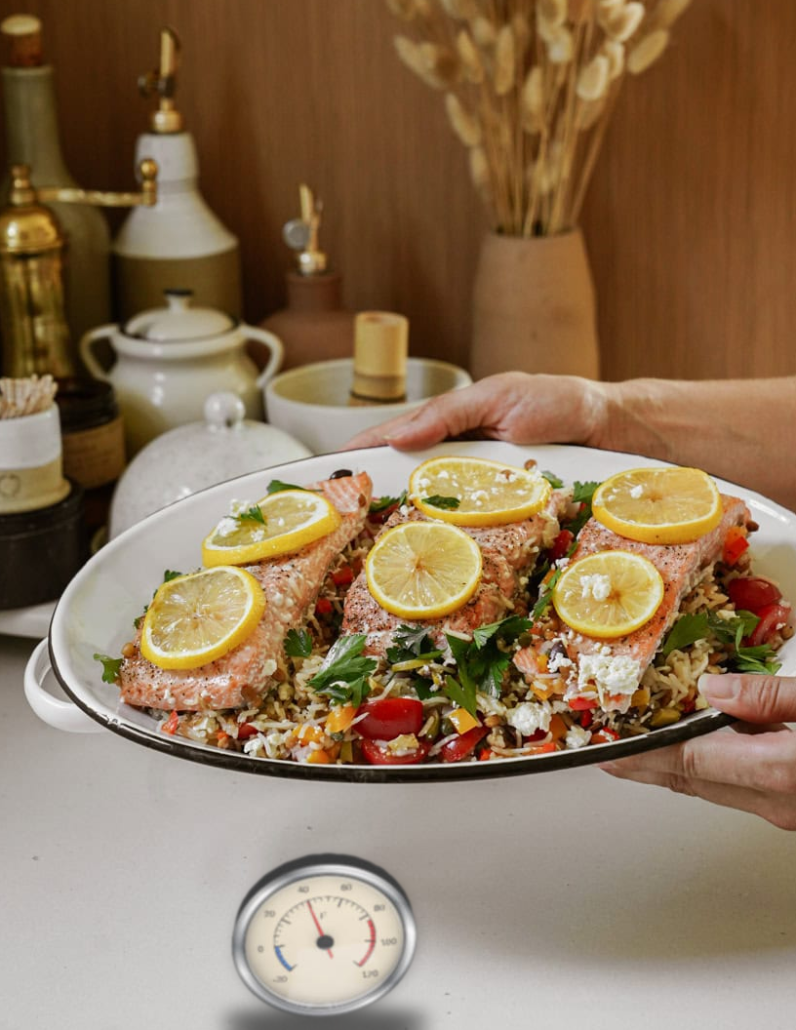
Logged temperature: 40 °F
